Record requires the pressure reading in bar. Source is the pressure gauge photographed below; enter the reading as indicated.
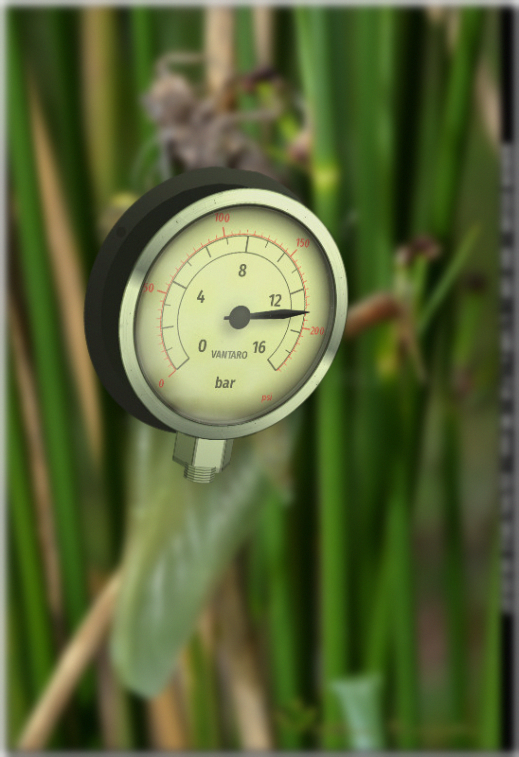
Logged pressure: 13 bar
